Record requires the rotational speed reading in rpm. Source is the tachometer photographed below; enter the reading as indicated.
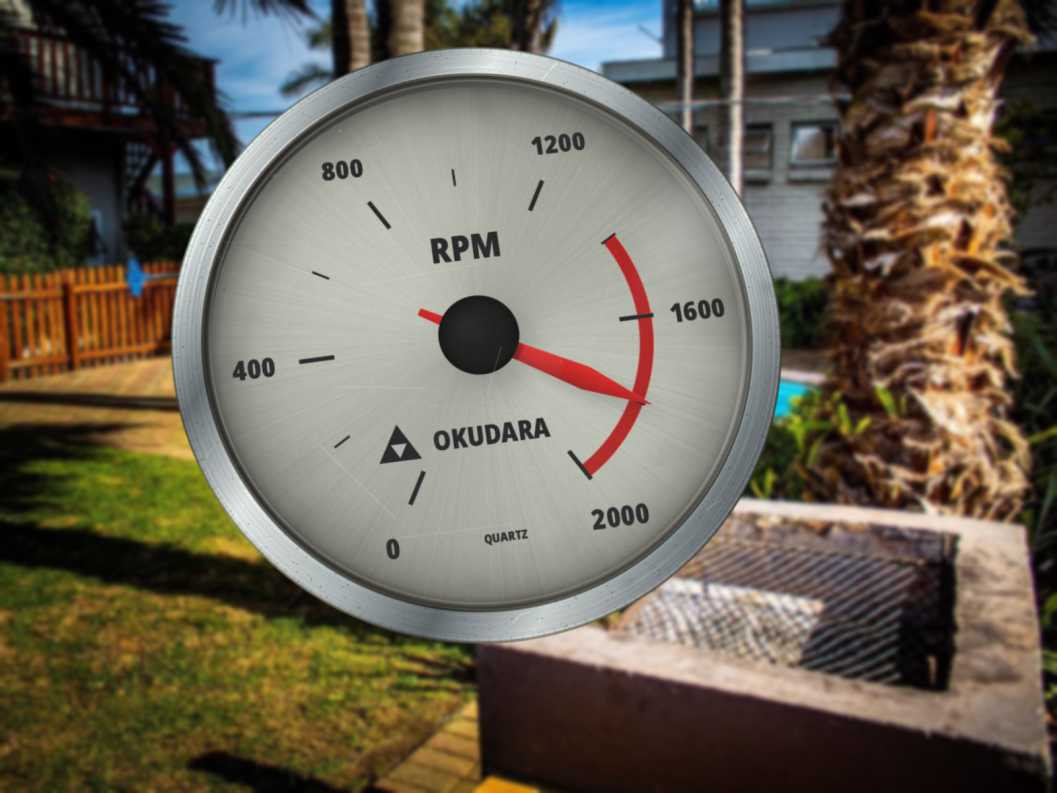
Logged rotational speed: 1800 rpm
